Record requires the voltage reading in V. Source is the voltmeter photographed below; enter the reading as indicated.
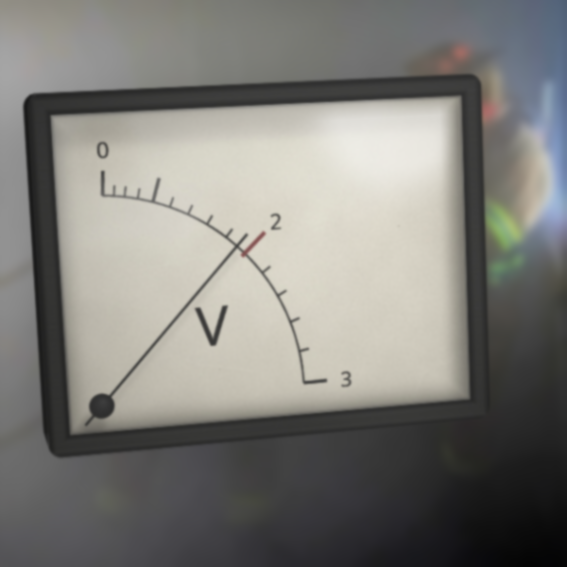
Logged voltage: 1.9 V
